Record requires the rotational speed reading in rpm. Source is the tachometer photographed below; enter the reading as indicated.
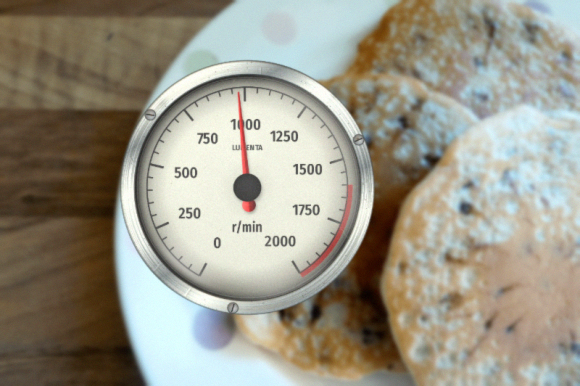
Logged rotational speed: 975 rpm
